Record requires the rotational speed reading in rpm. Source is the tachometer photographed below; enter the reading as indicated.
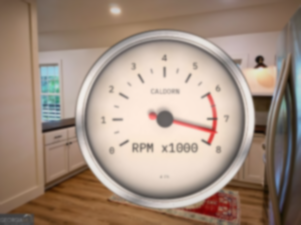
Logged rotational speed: 7500 rpm
